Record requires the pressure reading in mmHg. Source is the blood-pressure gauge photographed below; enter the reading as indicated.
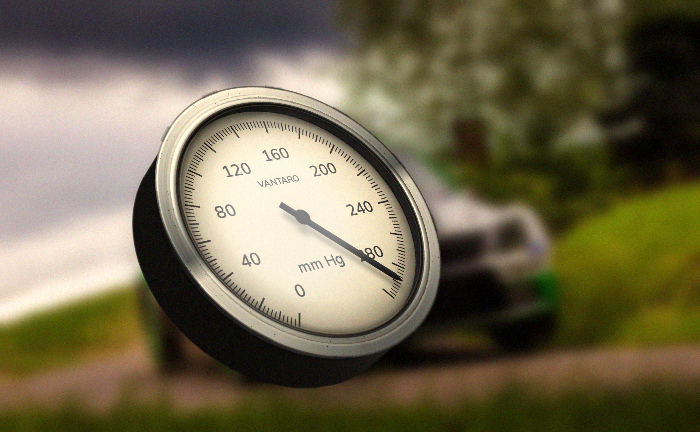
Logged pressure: 290 mmHg
